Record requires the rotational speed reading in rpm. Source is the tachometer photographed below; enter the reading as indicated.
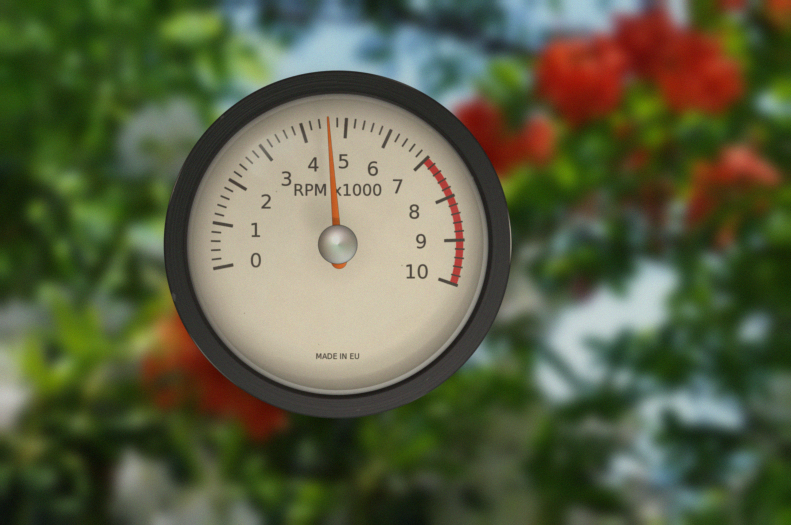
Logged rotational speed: 4600 rpm
